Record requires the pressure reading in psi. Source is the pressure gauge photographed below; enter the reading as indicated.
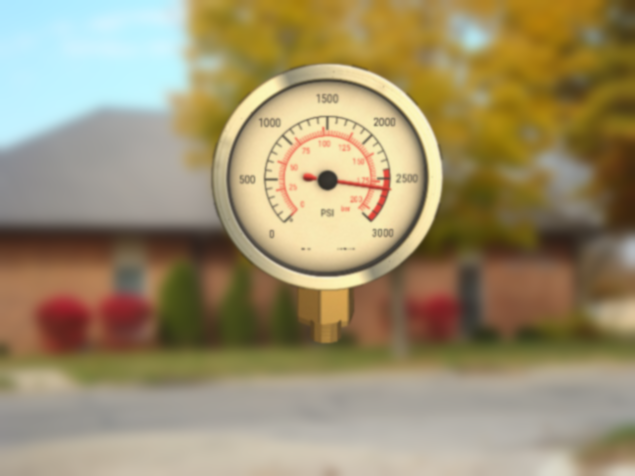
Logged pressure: 2600 psi
